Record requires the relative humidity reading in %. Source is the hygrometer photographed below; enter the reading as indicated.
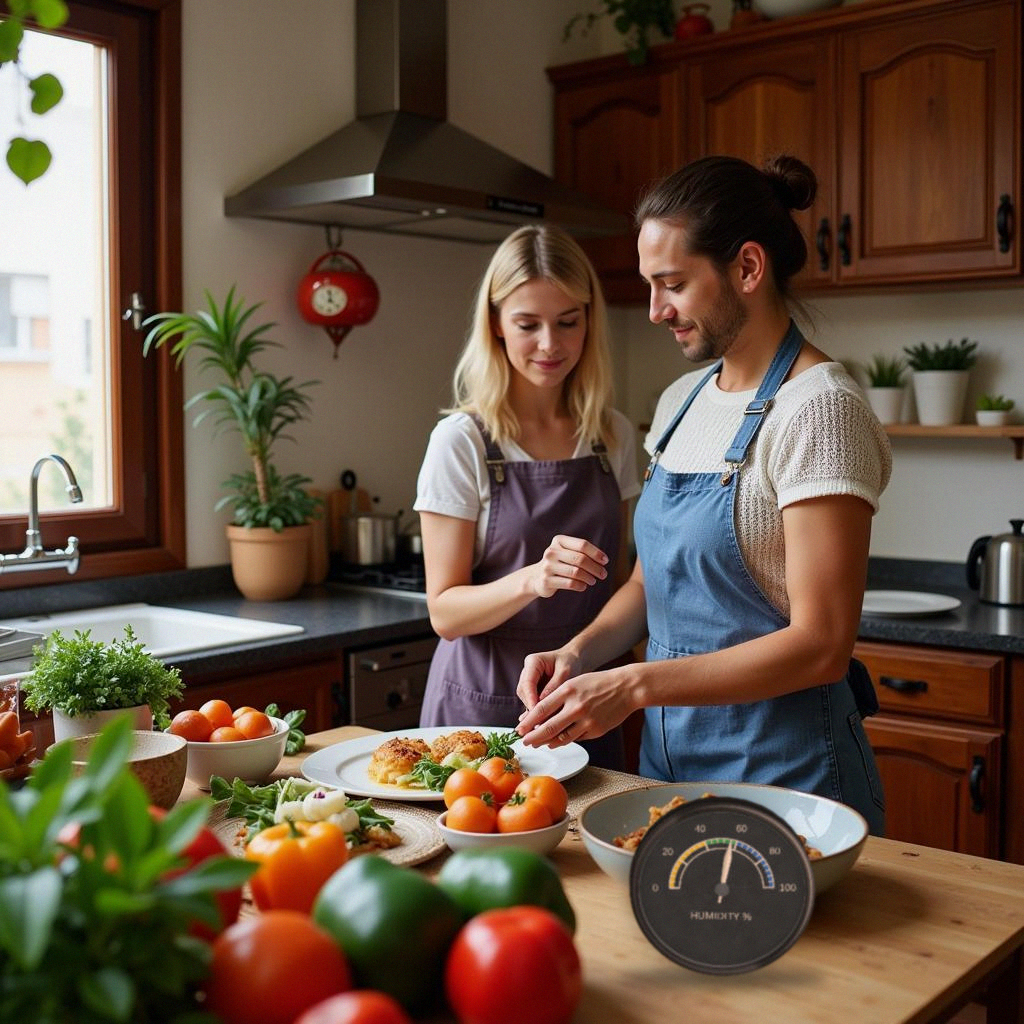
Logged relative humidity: 56 %
